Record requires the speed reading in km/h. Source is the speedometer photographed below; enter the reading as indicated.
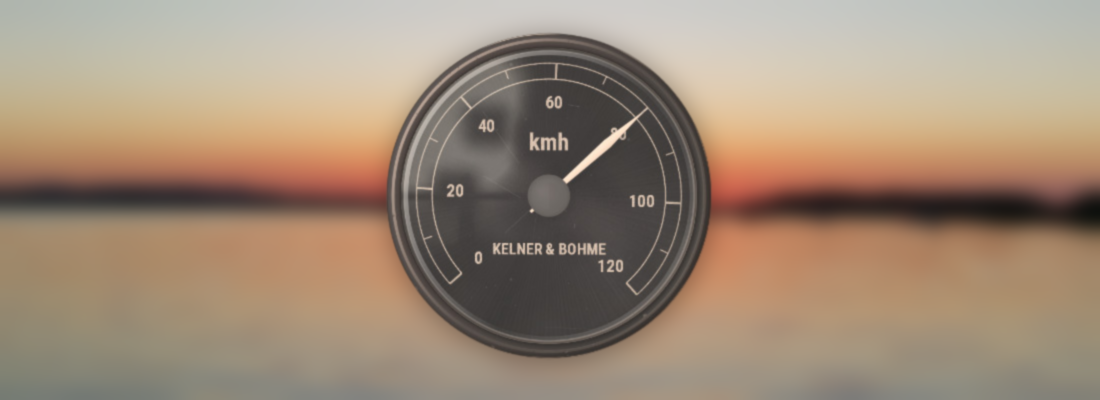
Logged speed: 80 km/h
